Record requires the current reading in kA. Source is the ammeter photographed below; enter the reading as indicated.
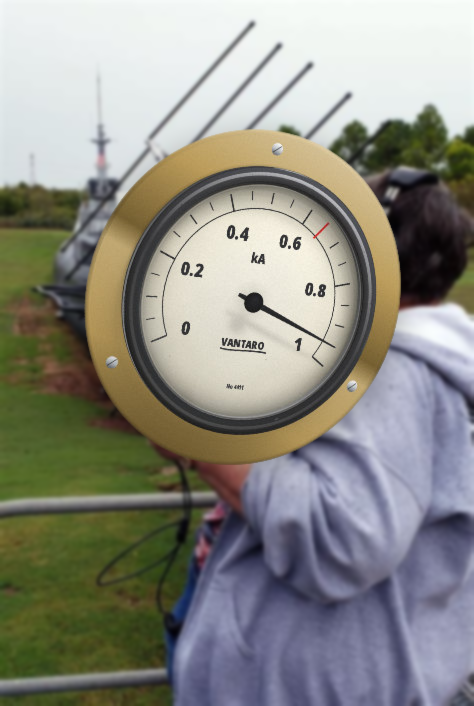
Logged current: 0.95 kA
